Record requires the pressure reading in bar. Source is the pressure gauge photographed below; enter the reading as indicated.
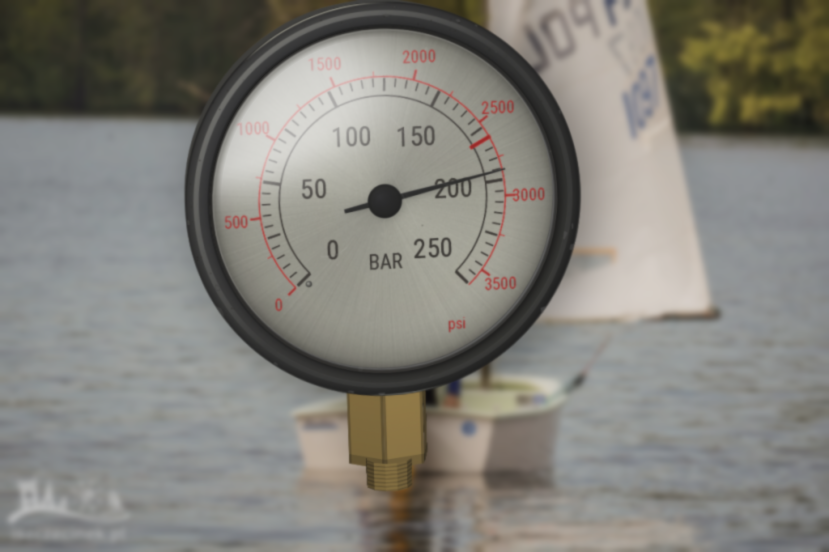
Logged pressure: 195 bar
